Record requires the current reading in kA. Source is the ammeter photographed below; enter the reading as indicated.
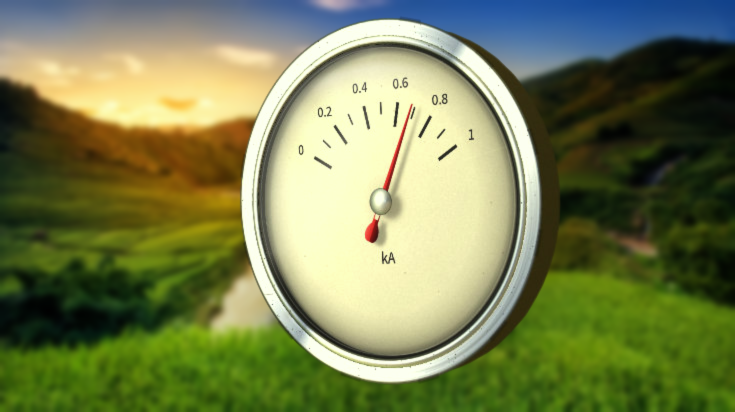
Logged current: 0.7 kA
